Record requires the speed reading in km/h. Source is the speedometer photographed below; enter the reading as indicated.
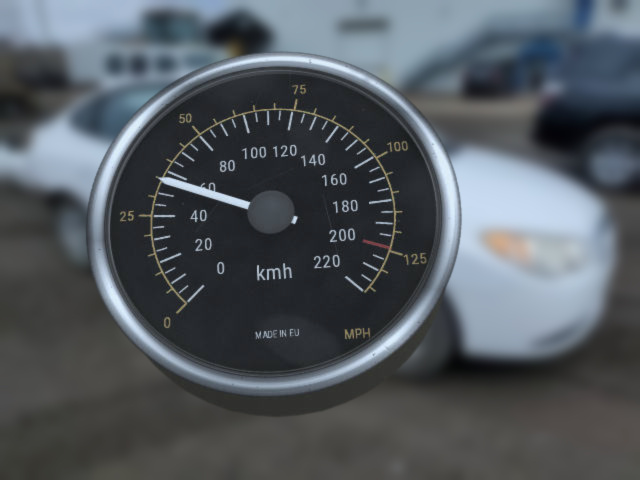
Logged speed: 55 km/h
